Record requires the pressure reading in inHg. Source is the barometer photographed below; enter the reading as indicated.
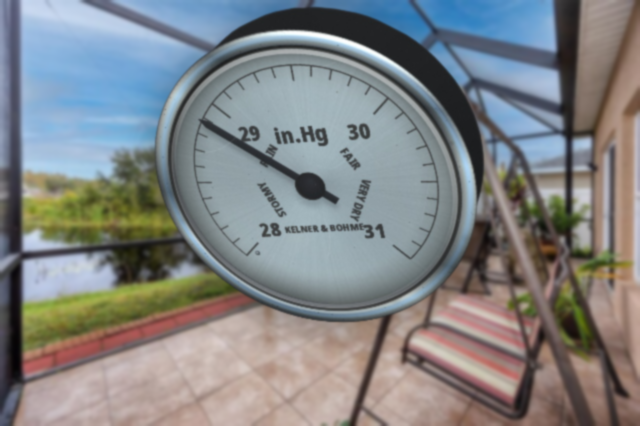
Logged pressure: 28.9 inHg
